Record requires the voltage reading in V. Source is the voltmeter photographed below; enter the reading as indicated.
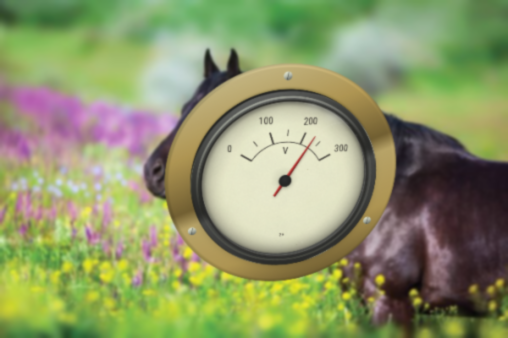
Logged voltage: 225 V
